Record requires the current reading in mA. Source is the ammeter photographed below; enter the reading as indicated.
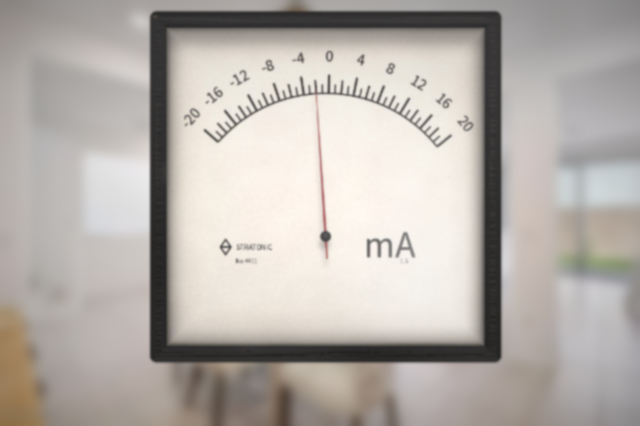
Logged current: -2 mA
